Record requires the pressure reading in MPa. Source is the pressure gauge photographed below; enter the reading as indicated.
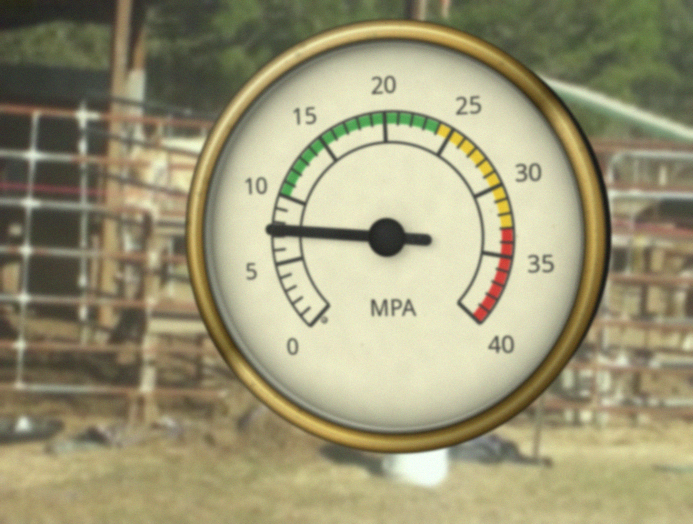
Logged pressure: 7.5 MPa
